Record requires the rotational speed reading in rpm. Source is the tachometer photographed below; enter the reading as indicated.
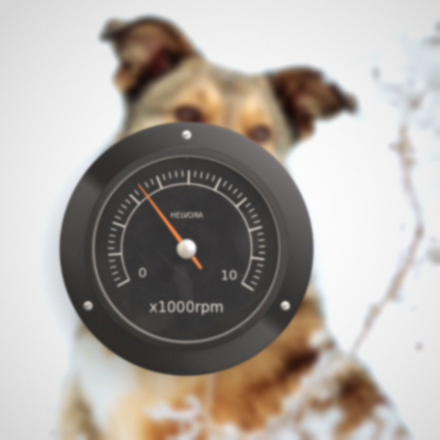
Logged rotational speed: 3400 rpm
